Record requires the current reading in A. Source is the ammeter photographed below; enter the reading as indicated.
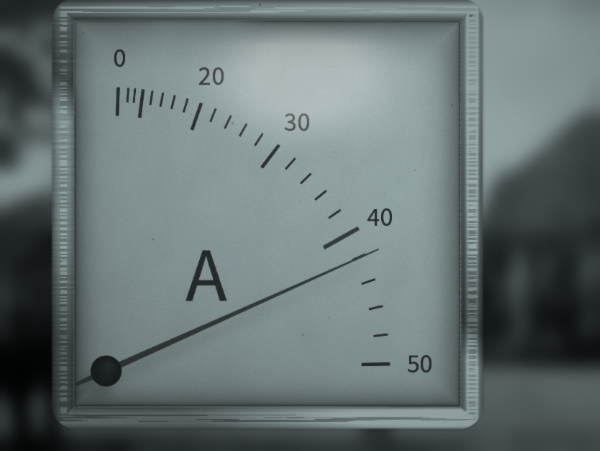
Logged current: 42 A
